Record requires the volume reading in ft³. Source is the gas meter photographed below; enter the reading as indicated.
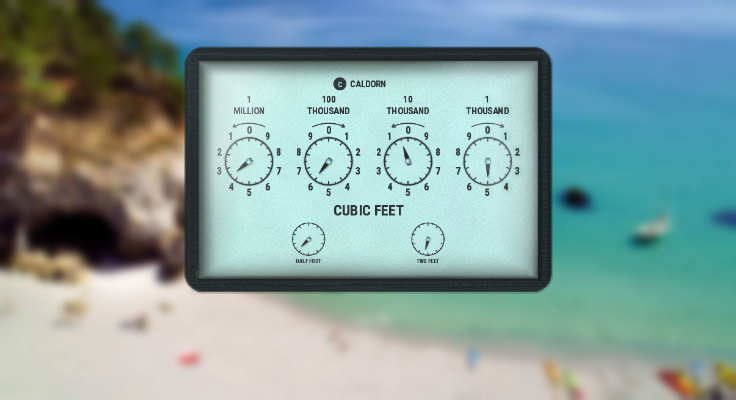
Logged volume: 360500 ft³
